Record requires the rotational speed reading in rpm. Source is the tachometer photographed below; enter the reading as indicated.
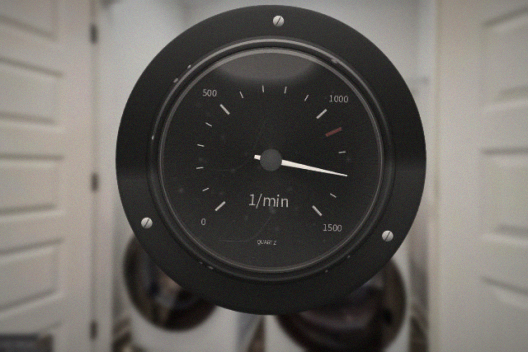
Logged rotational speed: 1300 rpm
